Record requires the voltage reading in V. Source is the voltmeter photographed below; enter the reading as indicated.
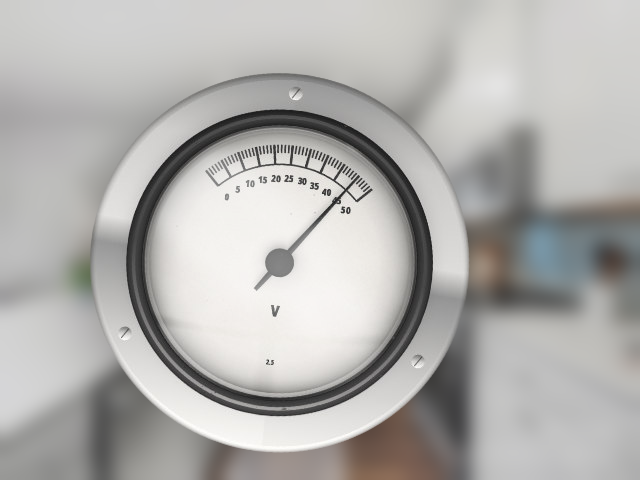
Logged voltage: 45 V
